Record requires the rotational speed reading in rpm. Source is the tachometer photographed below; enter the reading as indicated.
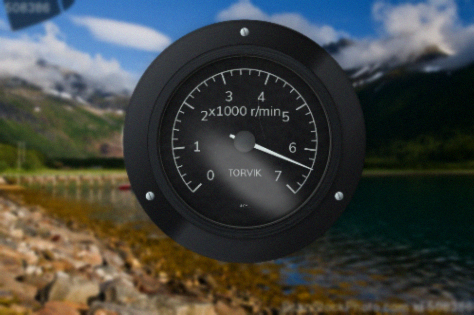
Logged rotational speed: 6400 rpm
